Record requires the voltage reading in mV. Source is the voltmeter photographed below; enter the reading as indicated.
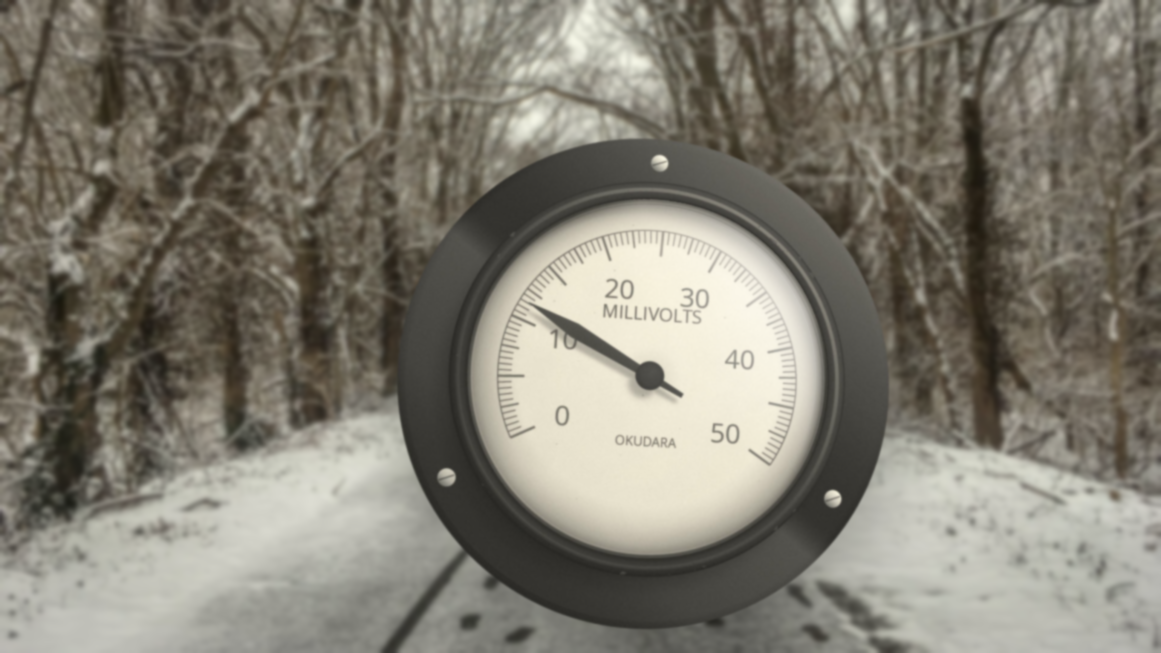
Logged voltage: 11.5 mV
